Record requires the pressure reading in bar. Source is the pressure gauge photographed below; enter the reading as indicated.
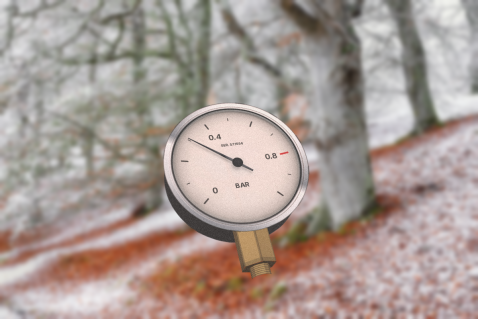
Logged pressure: 0.3 bar
